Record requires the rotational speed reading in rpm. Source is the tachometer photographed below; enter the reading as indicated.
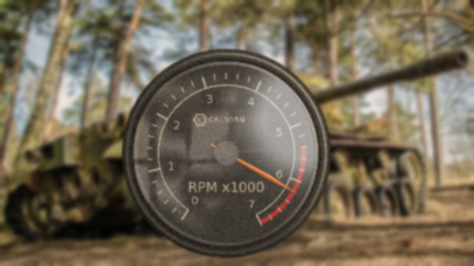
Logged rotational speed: 6200 rpm
